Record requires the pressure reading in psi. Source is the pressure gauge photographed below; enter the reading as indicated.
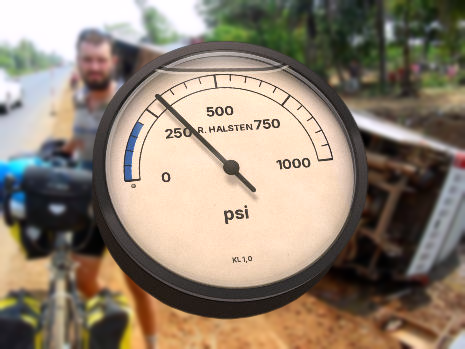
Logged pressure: 300 psi
